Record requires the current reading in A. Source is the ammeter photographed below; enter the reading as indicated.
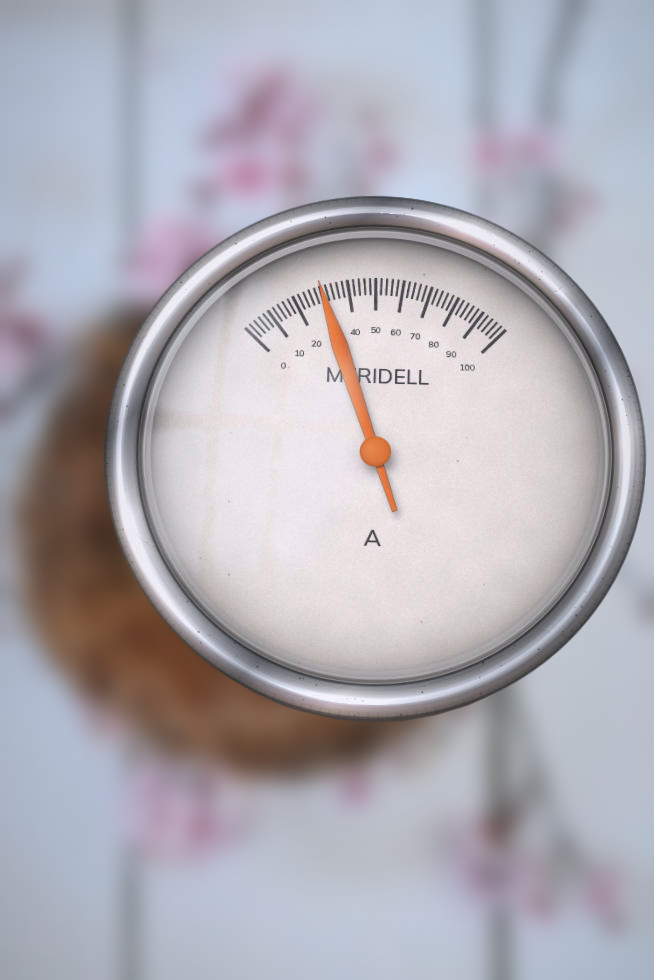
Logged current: 30 A
